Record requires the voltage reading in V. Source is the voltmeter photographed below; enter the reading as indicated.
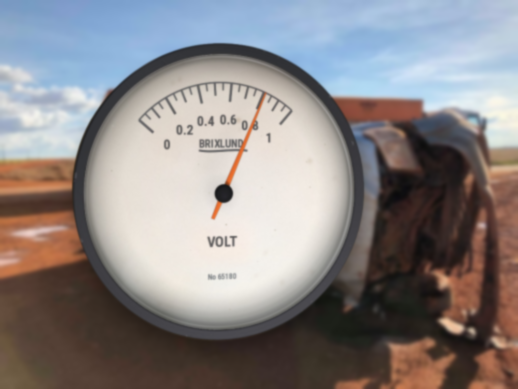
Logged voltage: 0.8 V
